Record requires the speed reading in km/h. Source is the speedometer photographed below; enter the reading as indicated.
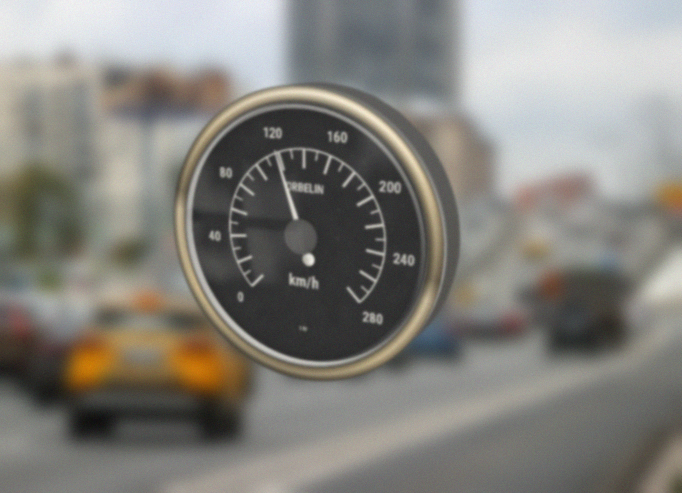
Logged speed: 120 km/h
